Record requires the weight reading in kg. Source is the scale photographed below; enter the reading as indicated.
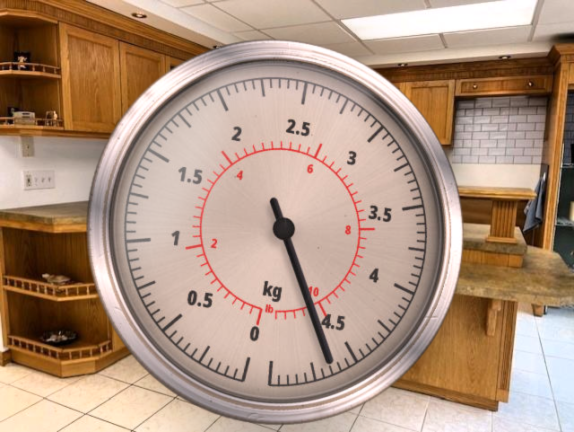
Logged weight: 4.65 kg
